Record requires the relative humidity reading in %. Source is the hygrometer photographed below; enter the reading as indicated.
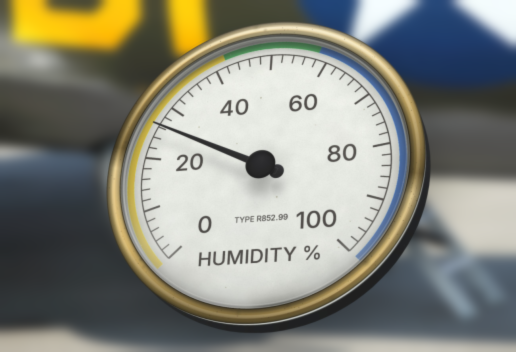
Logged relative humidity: 26 %
